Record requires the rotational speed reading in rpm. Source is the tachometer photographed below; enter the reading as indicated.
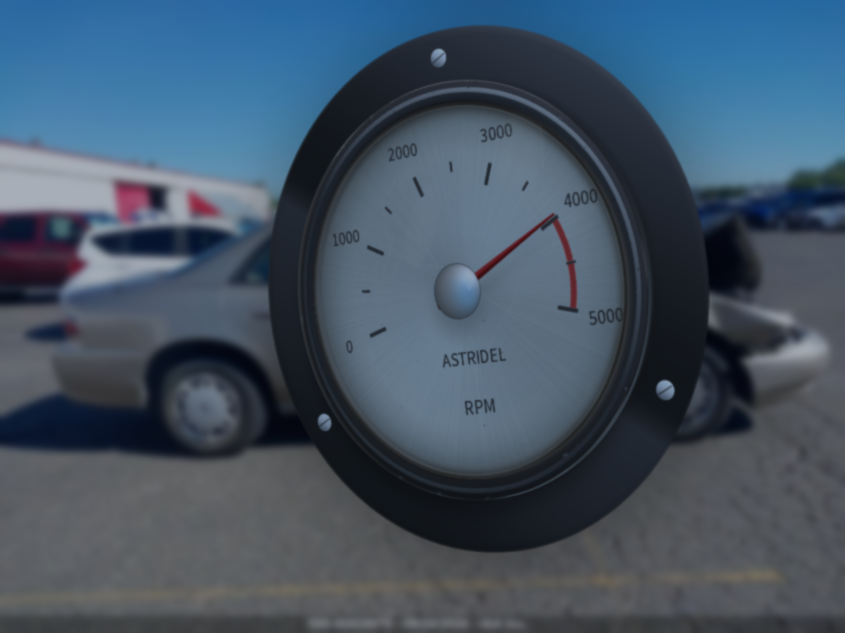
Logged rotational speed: 4000 rpm
